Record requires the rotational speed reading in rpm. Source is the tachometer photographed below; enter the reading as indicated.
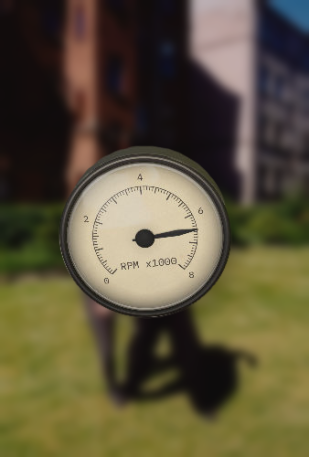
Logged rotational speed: 6500 rpm
